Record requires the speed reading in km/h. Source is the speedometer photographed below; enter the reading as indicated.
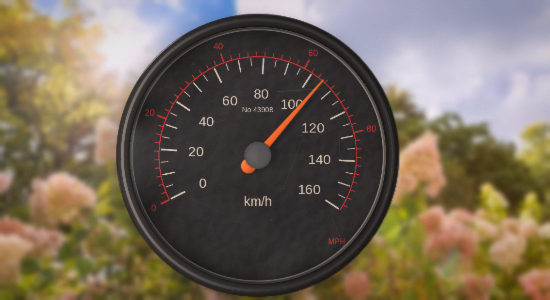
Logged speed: 105 km/h
